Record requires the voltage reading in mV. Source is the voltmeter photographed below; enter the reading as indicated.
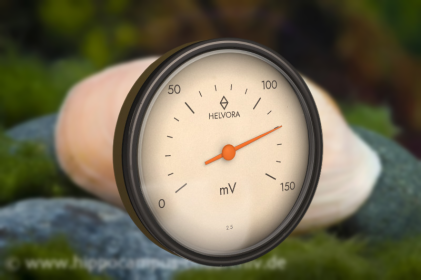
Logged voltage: 120 mV
